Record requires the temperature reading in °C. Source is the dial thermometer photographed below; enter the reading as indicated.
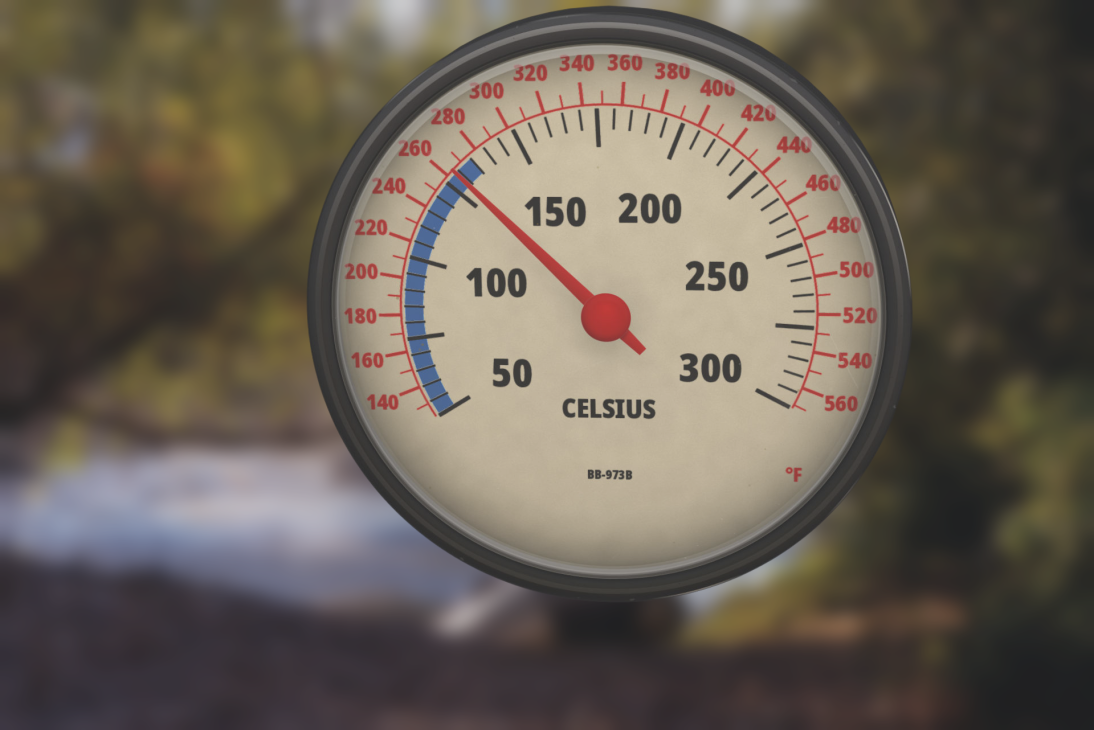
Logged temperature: 130 °C
